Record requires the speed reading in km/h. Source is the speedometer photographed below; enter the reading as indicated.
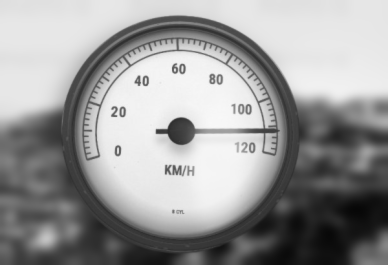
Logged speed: 112 km/h
